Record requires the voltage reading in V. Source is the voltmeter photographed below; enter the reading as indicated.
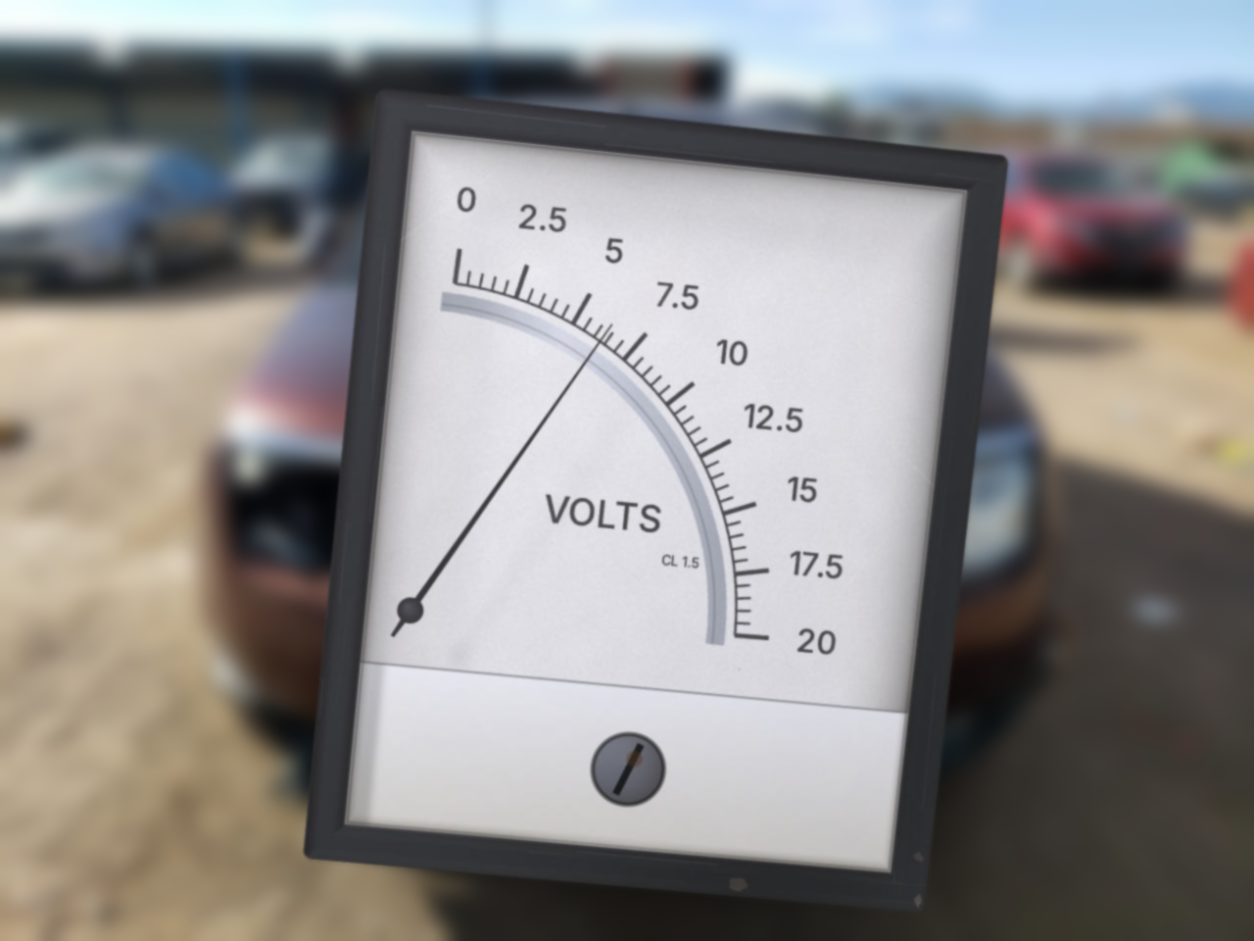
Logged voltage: 6.25 V
